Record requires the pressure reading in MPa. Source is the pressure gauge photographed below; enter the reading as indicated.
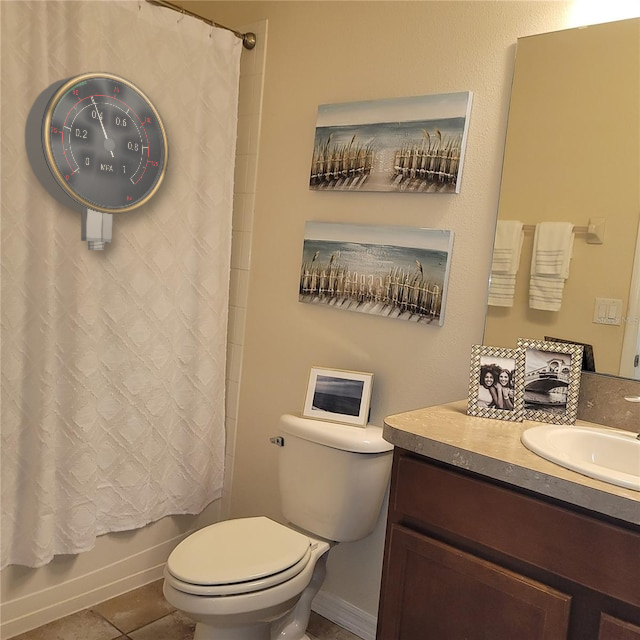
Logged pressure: 0.4 MPa
